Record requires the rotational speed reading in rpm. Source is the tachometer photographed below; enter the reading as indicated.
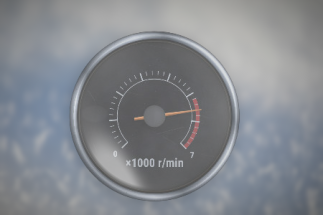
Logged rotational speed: 5600 rpm
